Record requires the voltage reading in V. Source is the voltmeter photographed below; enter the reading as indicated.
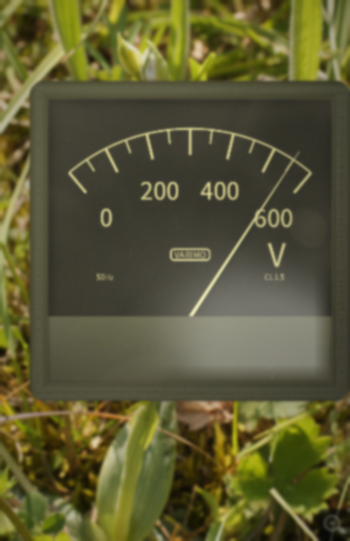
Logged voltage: 550 V
